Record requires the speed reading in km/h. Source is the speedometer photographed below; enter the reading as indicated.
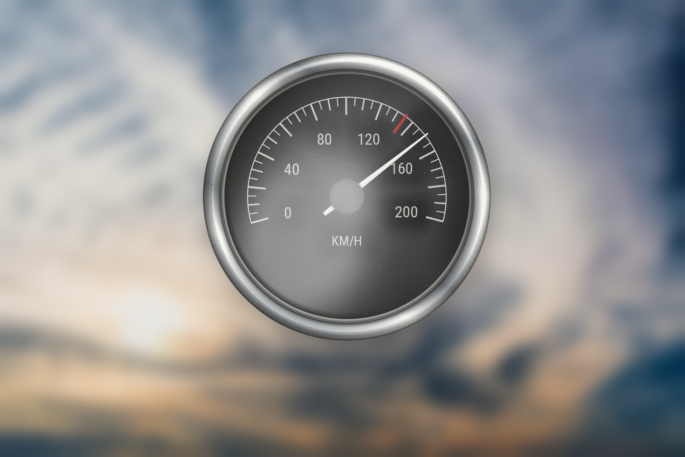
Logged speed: 150 km/h
